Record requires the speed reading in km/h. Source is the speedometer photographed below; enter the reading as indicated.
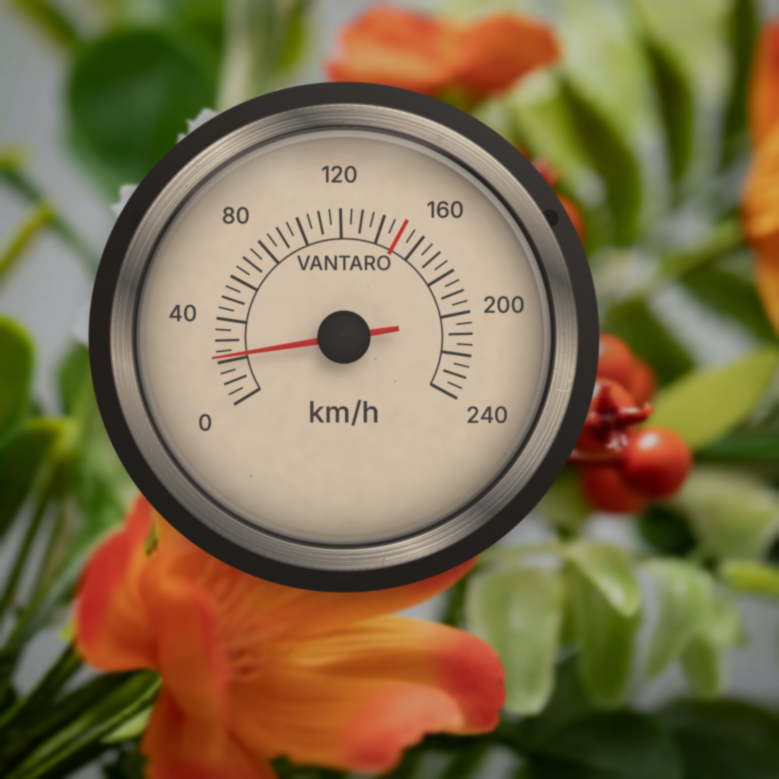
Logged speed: 22.5 km/h
